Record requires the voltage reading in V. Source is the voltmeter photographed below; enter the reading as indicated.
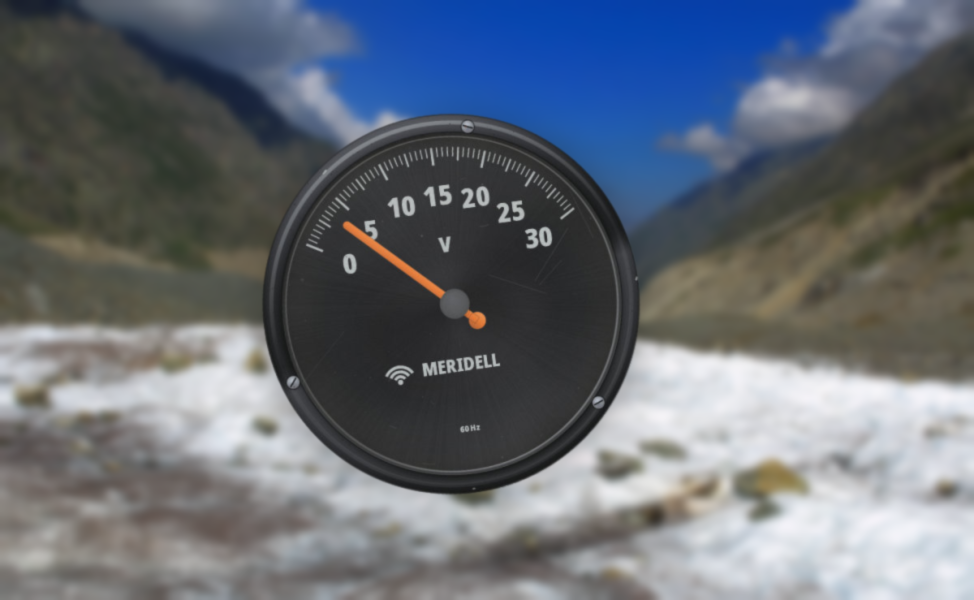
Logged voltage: 3.5 V
